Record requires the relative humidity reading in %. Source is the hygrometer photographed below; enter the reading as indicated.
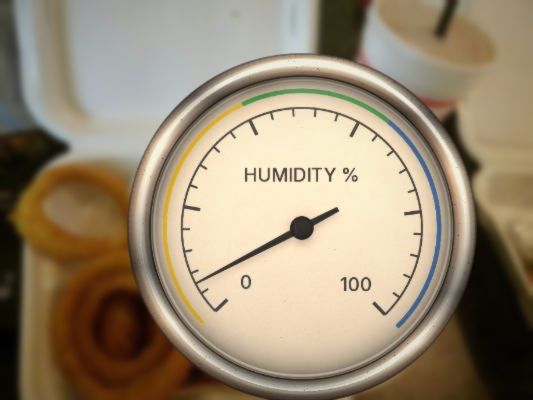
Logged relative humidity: 6 %
